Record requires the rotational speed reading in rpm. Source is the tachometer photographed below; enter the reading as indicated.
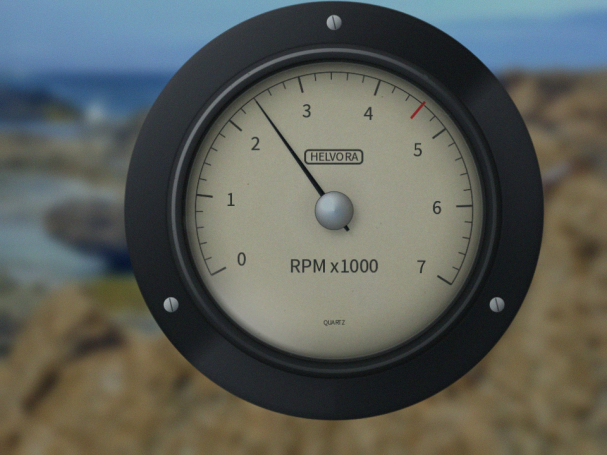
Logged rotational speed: 2400 rpm
